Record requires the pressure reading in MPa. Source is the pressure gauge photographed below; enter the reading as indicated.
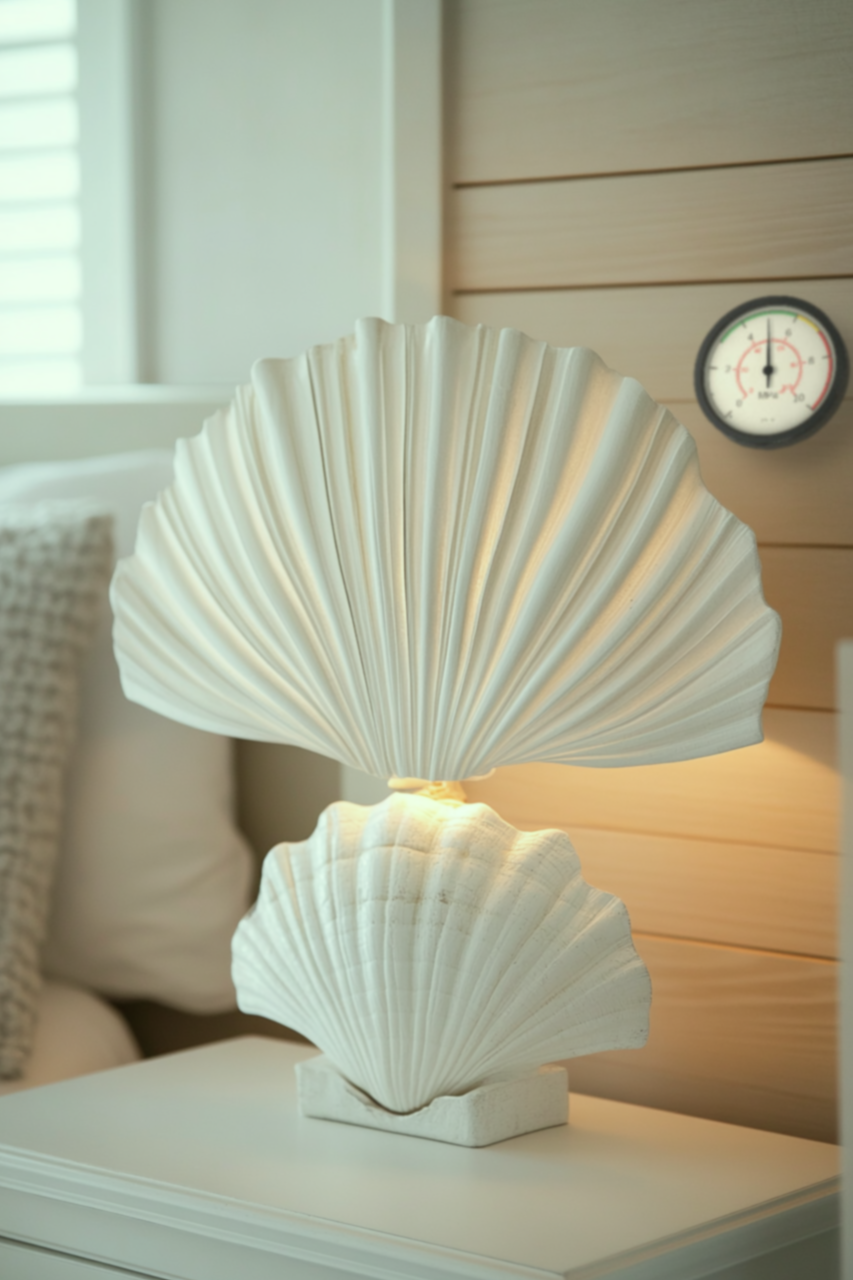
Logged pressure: 5 MPa
